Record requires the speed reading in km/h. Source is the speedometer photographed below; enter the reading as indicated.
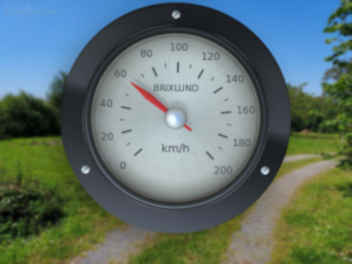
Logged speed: 60 km/h
